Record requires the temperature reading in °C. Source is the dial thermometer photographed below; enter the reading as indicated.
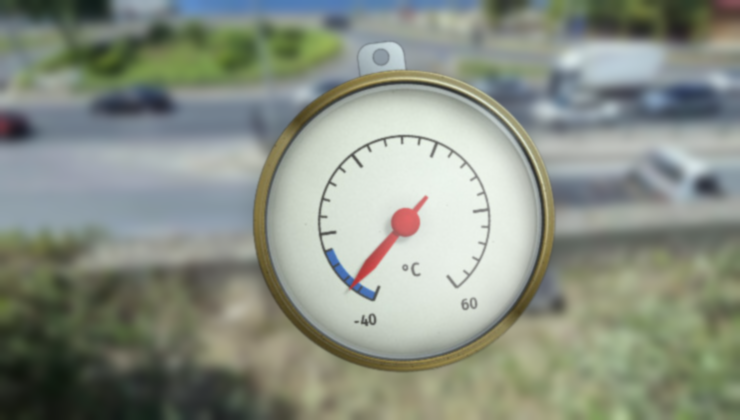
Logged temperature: -34 °C
